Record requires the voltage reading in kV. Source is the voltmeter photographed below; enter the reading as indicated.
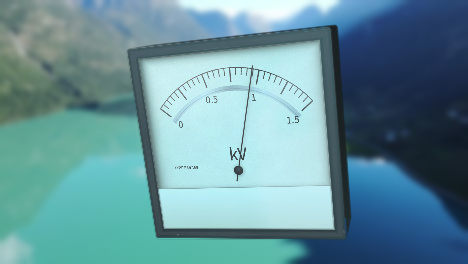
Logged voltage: 0.95 kV
